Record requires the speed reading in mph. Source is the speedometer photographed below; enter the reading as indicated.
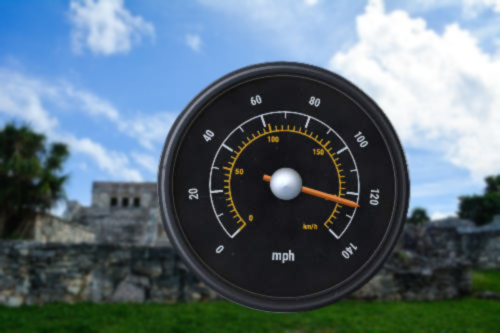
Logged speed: 125 mph
